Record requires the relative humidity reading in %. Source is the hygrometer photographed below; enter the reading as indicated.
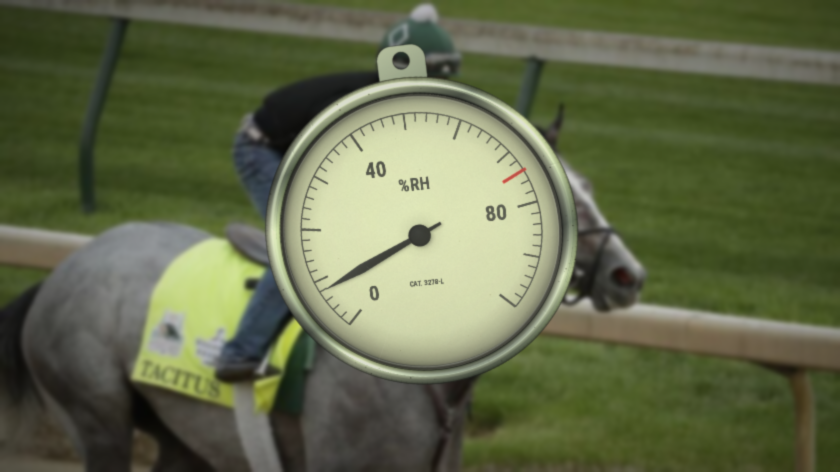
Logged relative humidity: 8 %
